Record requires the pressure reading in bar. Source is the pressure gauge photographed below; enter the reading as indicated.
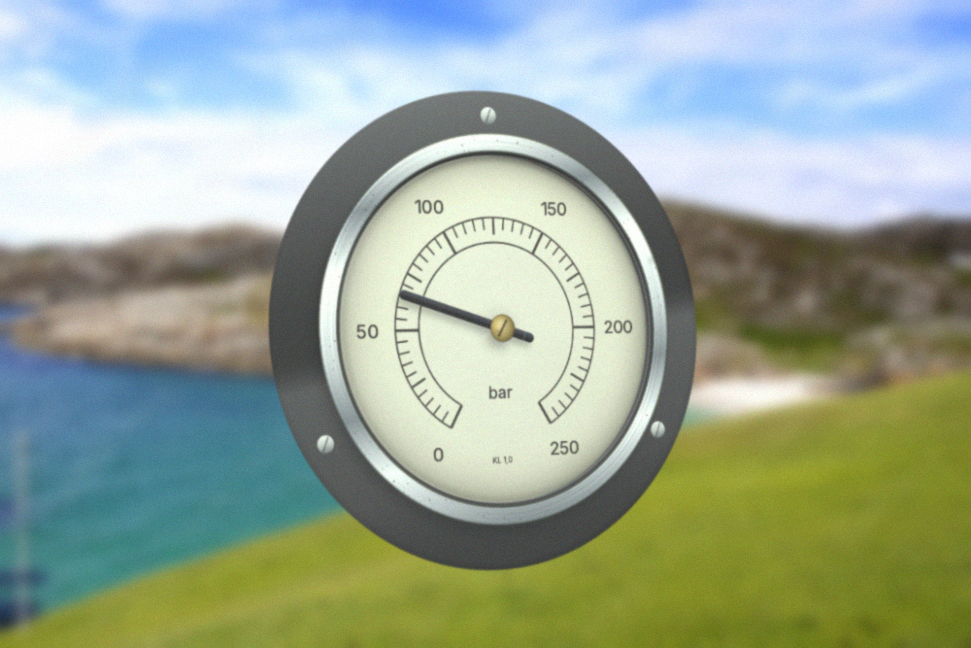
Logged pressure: 65 bar
